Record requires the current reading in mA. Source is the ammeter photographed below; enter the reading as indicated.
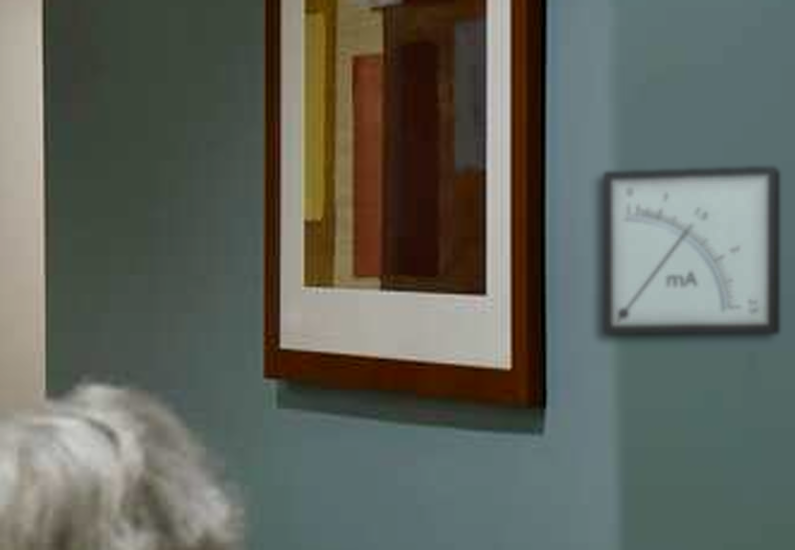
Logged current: 1.5 mA
